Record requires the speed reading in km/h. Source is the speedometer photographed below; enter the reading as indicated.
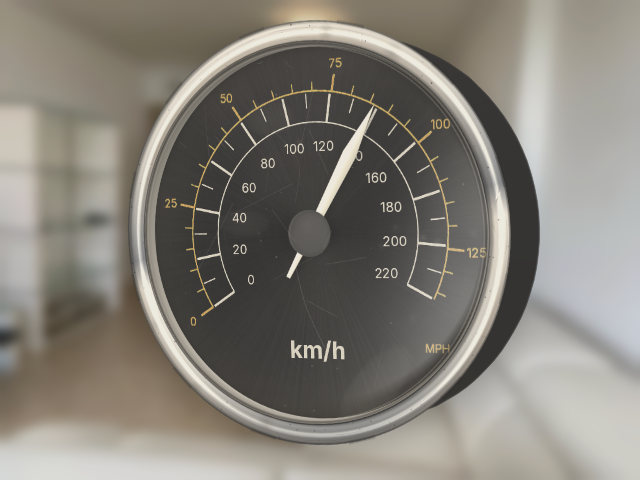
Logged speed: 140 km/h
